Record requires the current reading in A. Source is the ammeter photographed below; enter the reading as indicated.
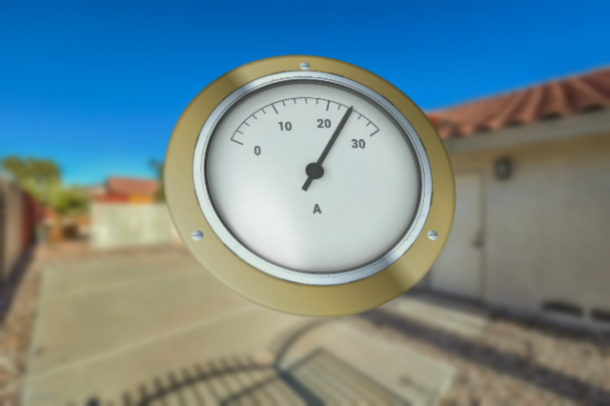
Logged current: 24 A
